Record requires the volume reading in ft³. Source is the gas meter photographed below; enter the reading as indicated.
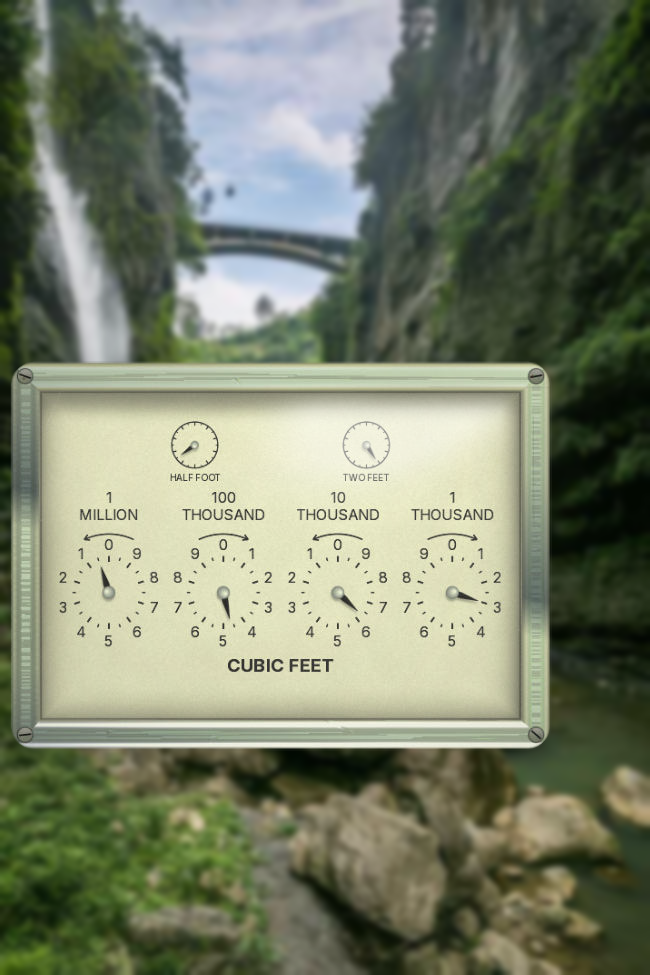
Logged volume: 46300 ft³
